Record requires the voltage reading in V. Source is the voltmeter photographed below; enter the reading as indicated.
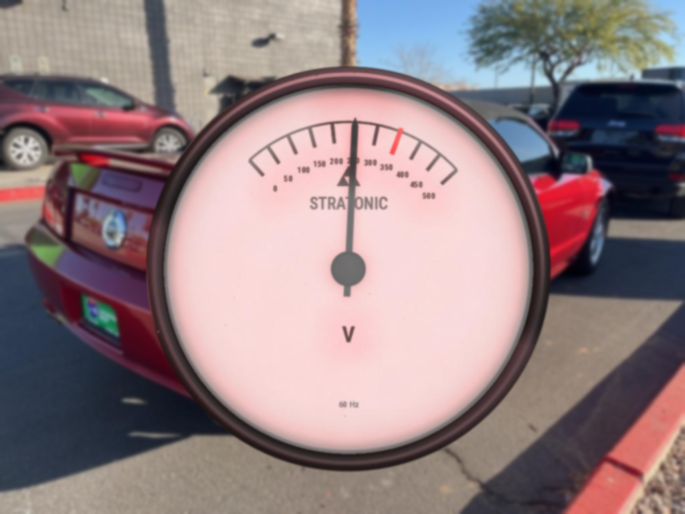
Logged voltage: 250 V
